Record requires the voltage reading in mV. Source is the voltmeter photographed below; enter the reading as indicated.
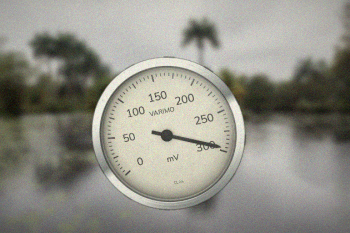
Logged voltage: 295 mV
